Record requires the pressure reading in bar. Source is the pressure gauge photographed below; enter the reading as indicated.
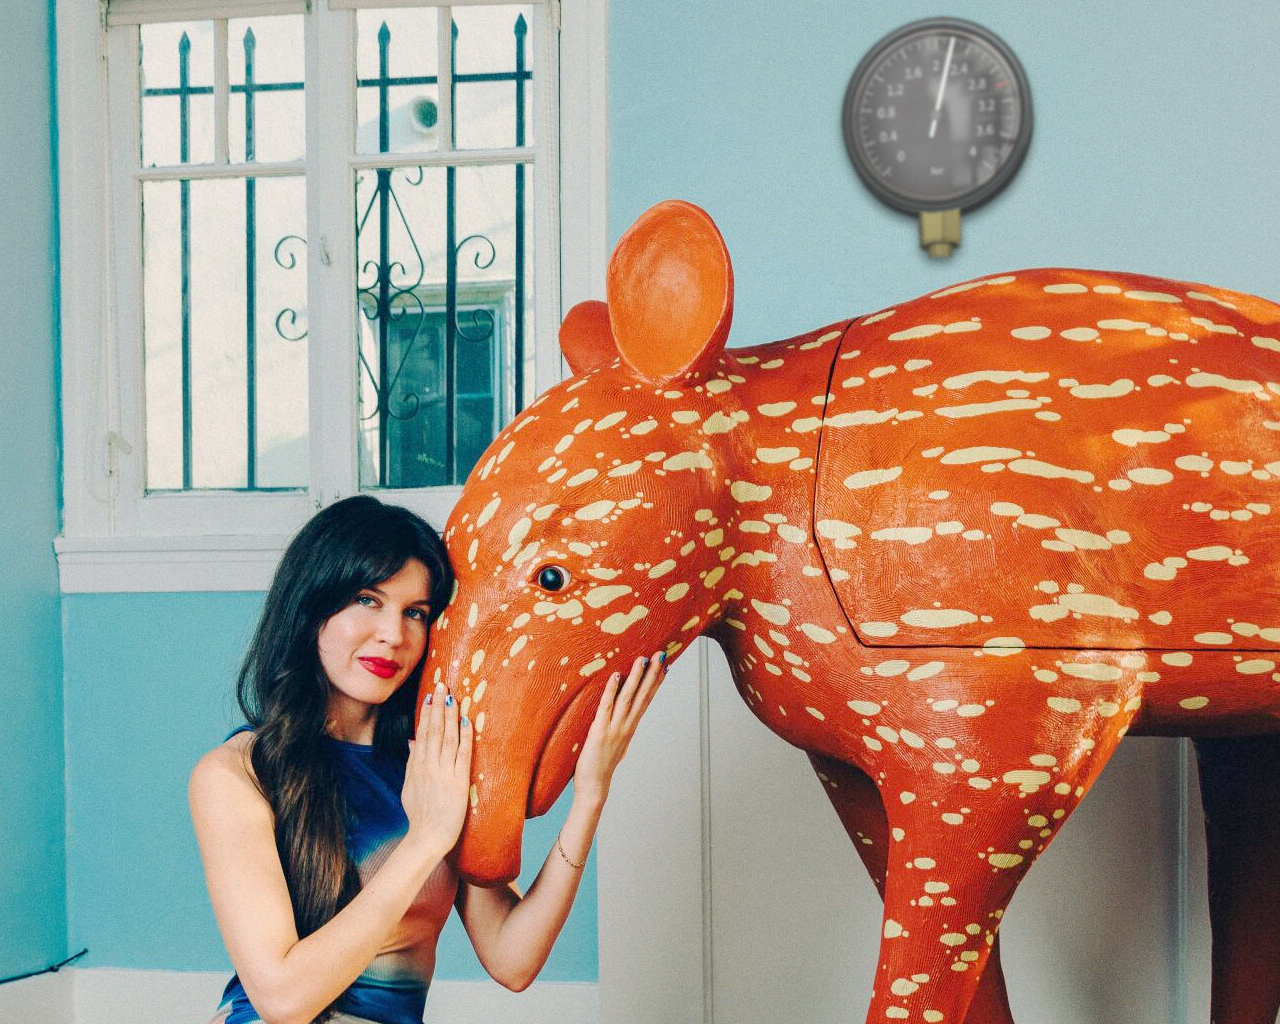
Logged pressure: 2.2 bar
